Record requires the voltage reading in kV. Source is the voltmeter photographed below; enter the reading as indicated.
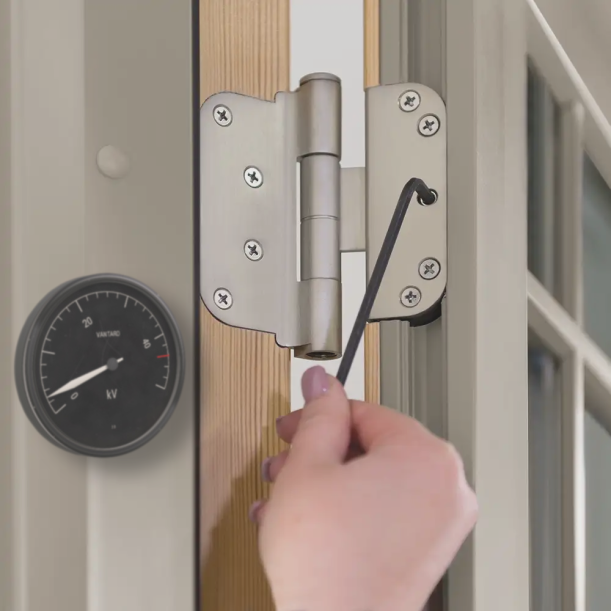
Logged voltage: 3 kV
